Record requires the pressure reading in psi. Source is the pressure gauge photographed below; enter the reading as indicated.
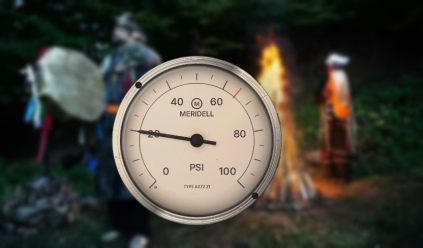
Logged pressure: 20 psi
